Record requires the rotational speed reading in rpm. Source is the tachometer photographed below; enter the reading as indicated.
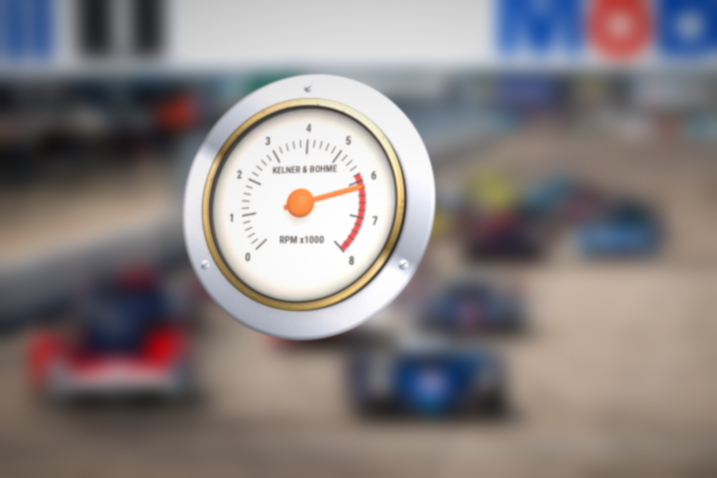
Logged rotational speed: 6200 rpm
